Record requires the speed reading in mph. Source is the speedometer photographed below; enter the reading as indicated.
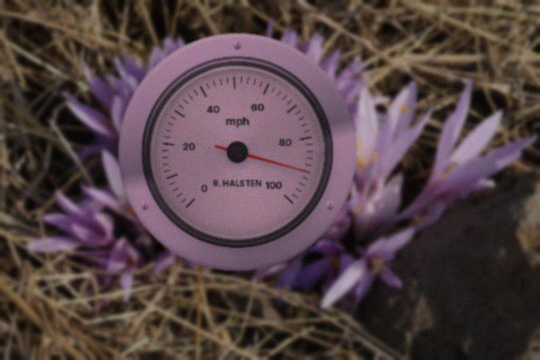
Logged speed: 90 mph
